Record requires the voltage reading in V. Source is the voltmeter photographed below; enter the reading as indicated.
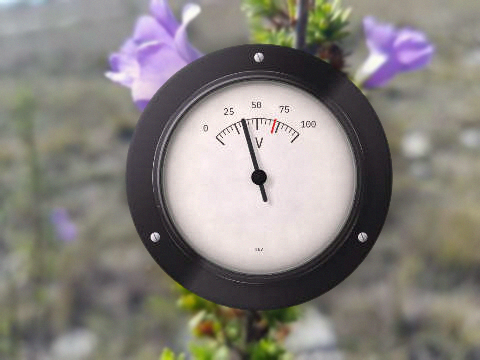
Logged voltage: 35 V
